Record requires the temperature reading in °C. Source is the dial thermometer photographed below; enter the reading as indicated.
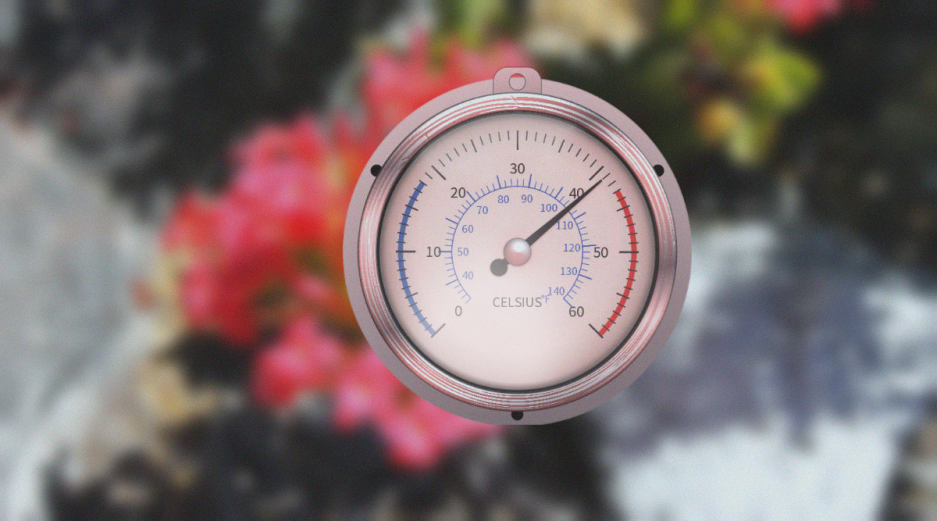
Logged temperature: 41 °C
